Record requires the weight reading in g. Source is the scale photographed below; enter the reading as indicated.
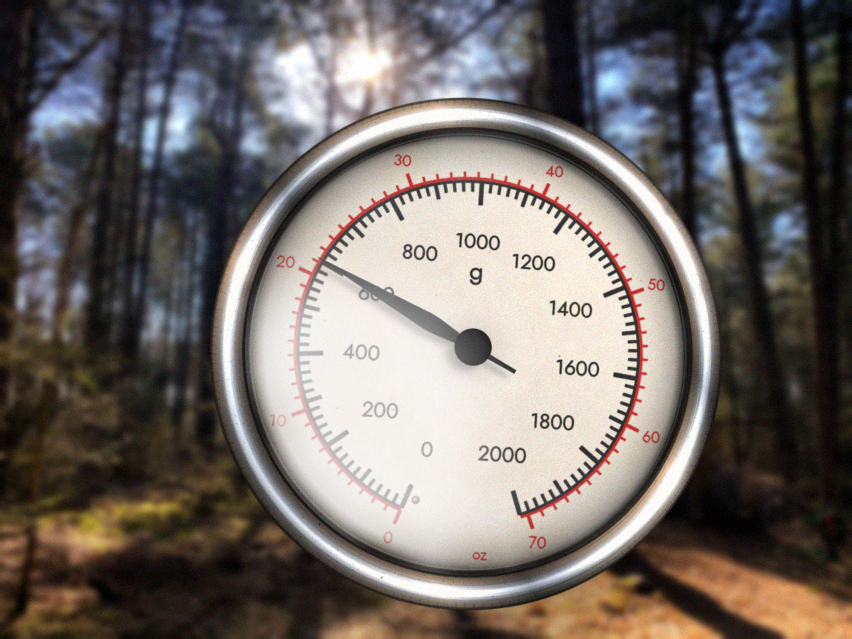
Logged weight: 600 g
